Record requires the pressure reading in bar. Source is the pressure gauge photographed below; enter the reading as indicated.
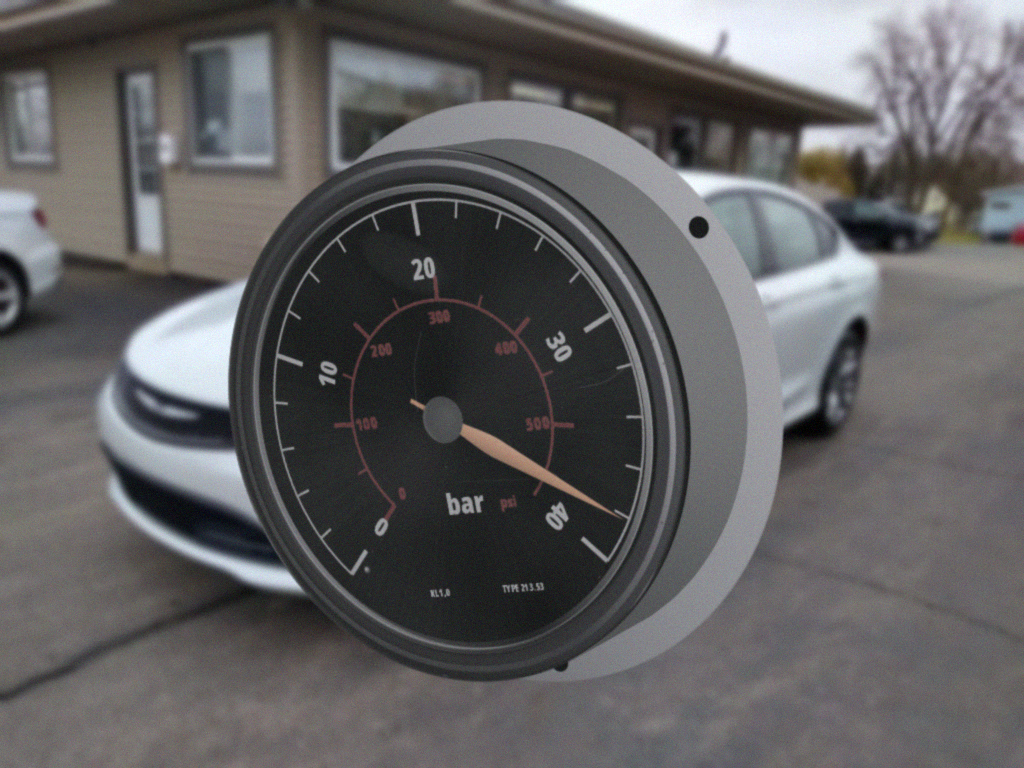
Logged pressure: 38 bar
